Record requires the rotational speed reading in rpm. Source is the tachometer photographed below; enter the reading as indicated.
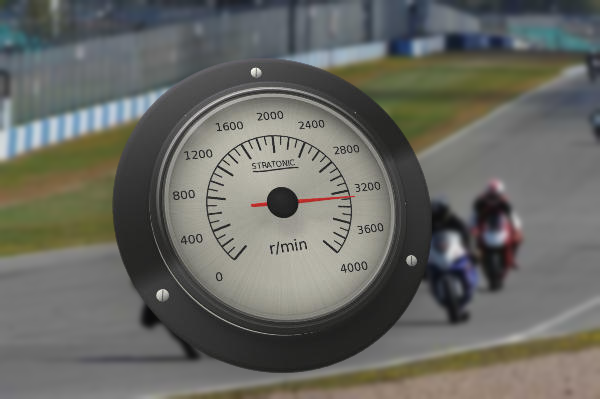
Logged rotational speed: 3300 rpm
